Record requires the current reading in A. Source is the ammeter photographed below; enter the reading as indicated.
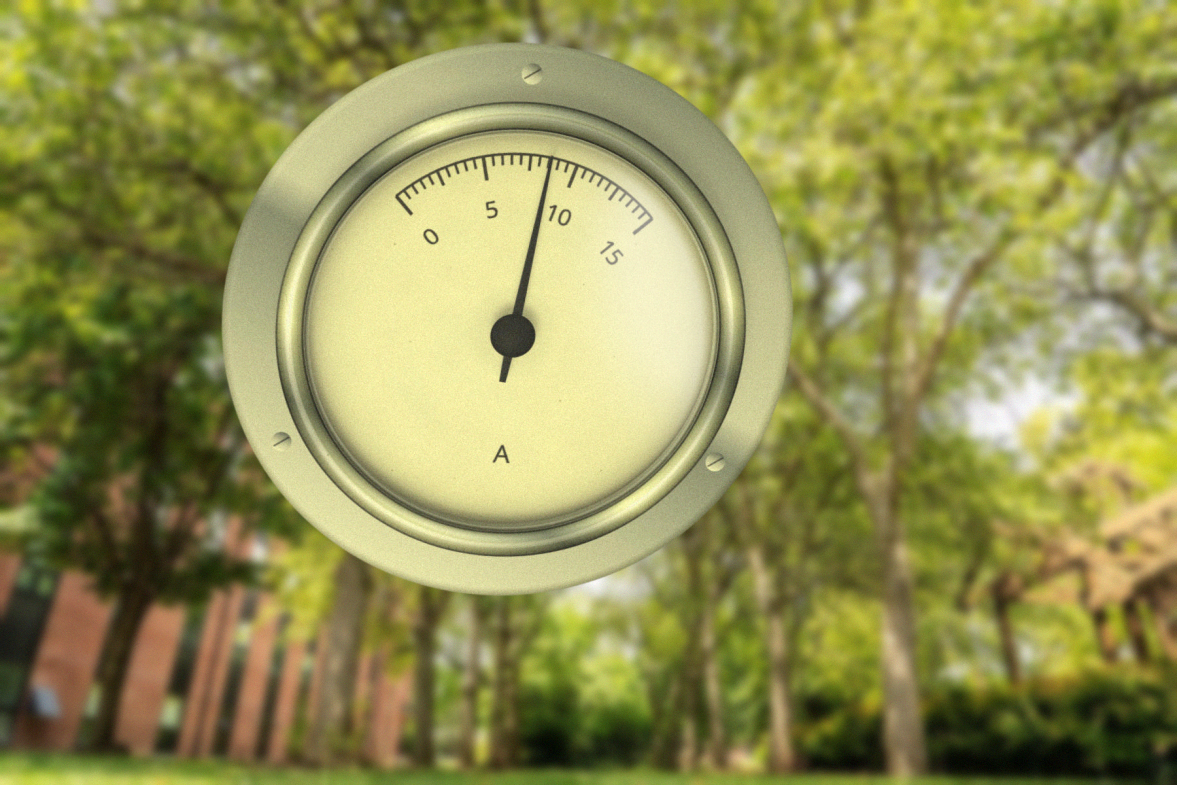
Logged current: 8.5 A
